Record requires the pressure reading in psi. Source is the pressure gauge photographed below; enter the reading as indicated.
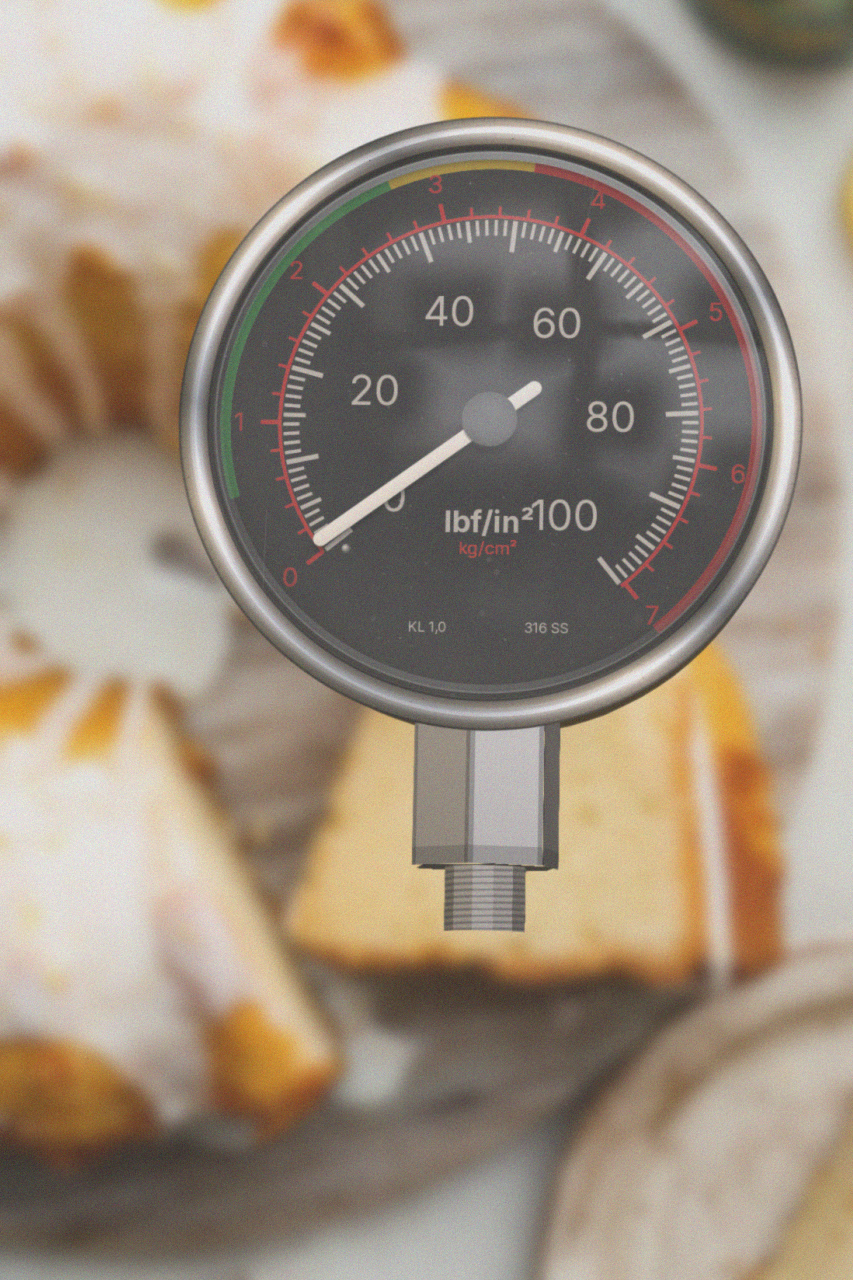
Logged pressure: 1 psi
